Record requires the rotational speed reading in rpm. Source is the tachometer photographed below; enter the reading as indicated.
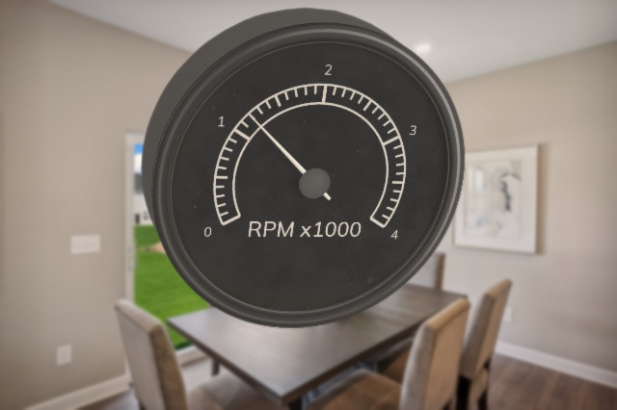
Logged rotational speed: 1200 rpm
